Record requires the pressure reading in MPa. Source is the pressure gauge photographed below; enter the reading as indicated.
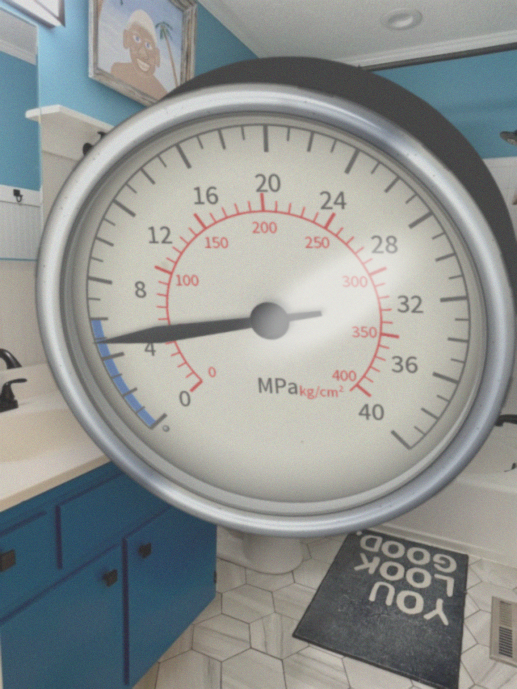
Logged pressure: 5 MPa
